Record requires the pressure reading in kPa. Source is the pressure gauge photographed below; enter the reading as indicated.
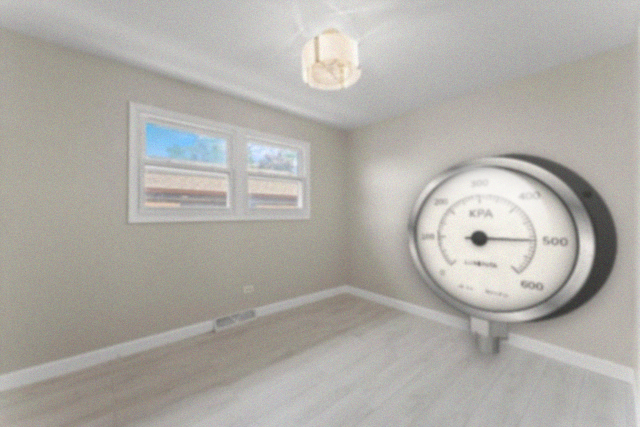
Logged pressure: 500 kPa
